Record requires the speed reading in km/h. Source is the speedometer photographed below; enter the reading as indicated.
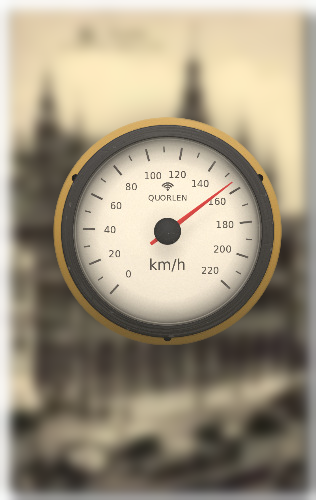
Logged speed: 155 km/h
